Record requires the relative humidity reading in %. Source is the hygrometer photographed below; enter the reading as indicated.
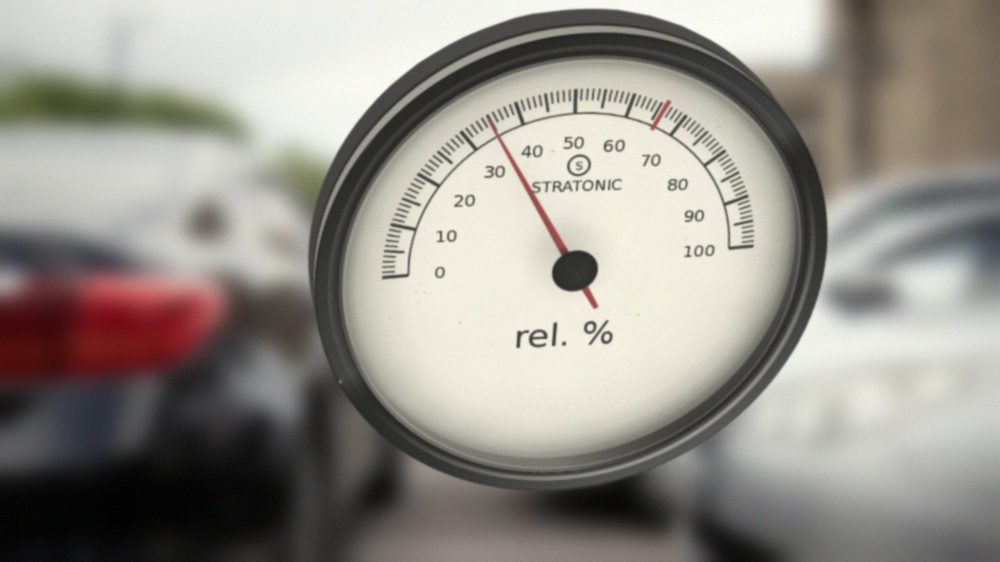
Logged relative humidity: 35 %
